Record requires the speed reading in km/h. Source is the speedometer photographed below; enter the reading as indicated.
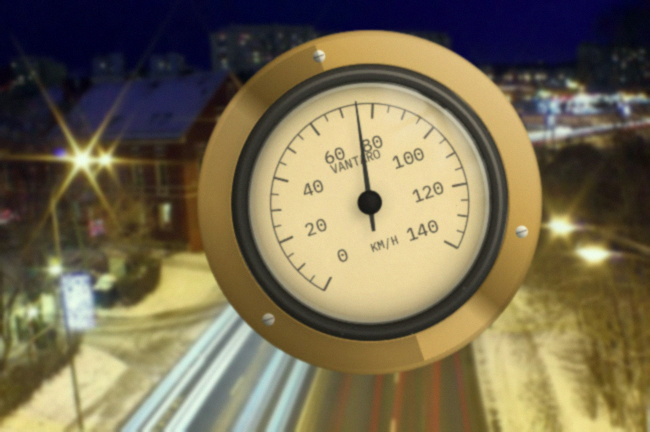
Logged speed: 75 km/h
